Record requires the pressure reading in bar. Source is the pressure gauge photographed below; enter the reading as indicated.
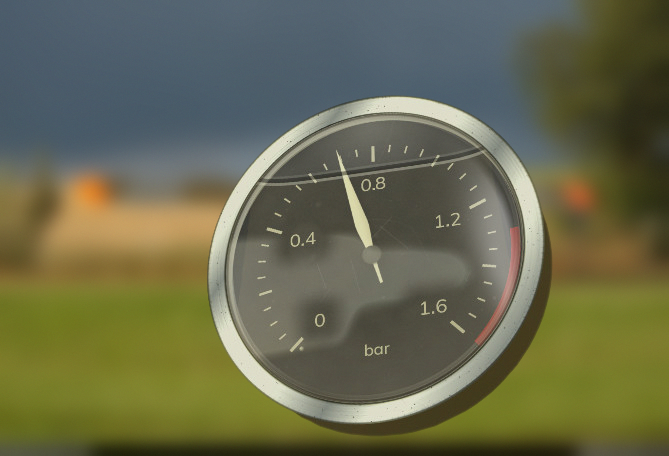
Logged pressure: 0.7 bar
